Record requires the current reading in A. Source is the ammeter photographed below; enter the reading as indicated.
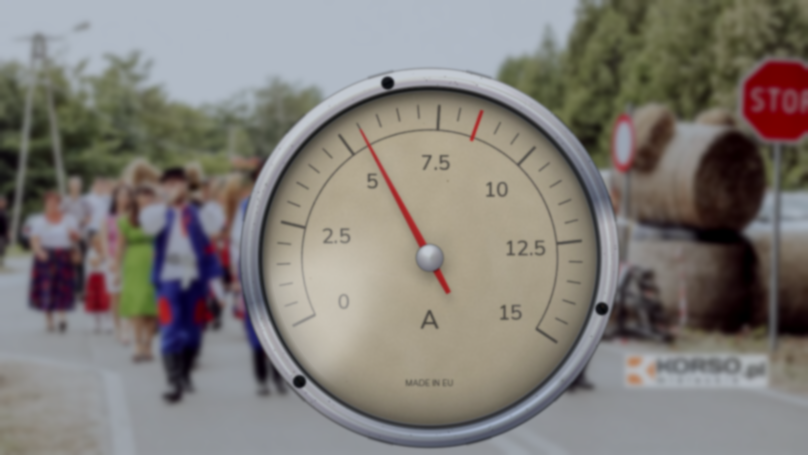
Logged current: 5.5 A
